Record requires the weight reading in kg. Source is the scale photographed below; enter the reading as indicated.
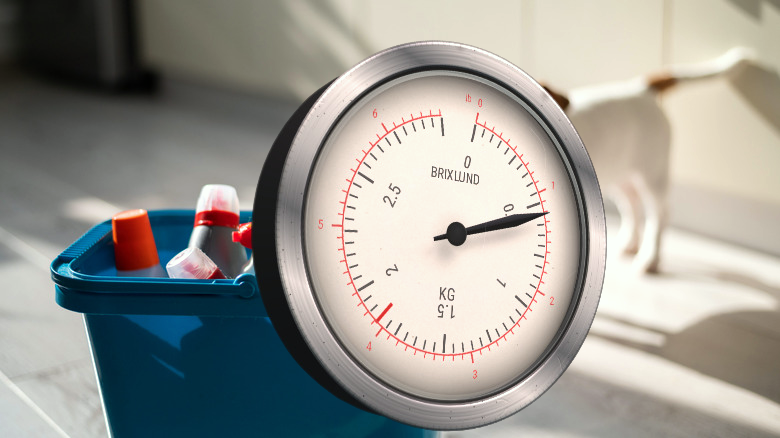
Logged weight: 0.55 kg
